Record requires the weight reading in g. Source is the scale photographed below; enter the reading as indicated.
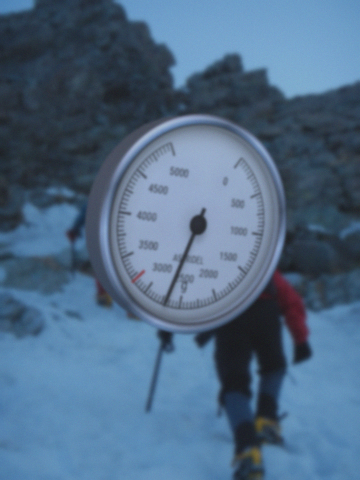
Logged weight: 2750 g
